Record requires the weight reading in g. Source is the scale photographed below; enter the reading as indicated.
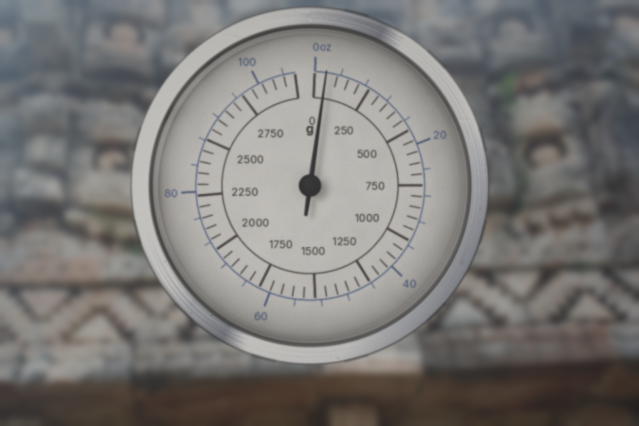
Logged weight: 50 g
